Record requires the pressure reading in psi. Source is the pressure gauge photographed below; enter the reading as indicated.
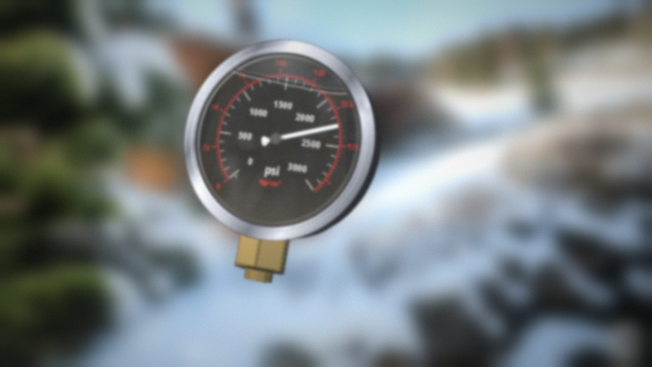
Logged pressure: 2300 psi
